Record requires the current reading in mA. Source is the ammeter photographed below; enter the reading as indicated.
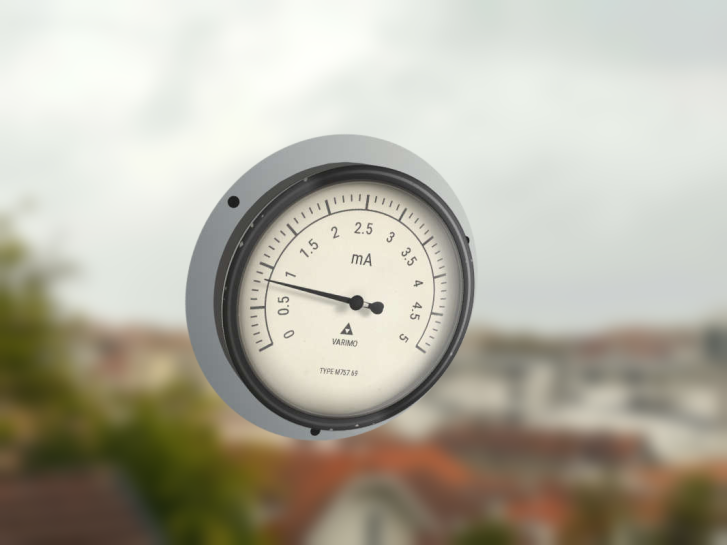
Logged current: 0.85 mA
